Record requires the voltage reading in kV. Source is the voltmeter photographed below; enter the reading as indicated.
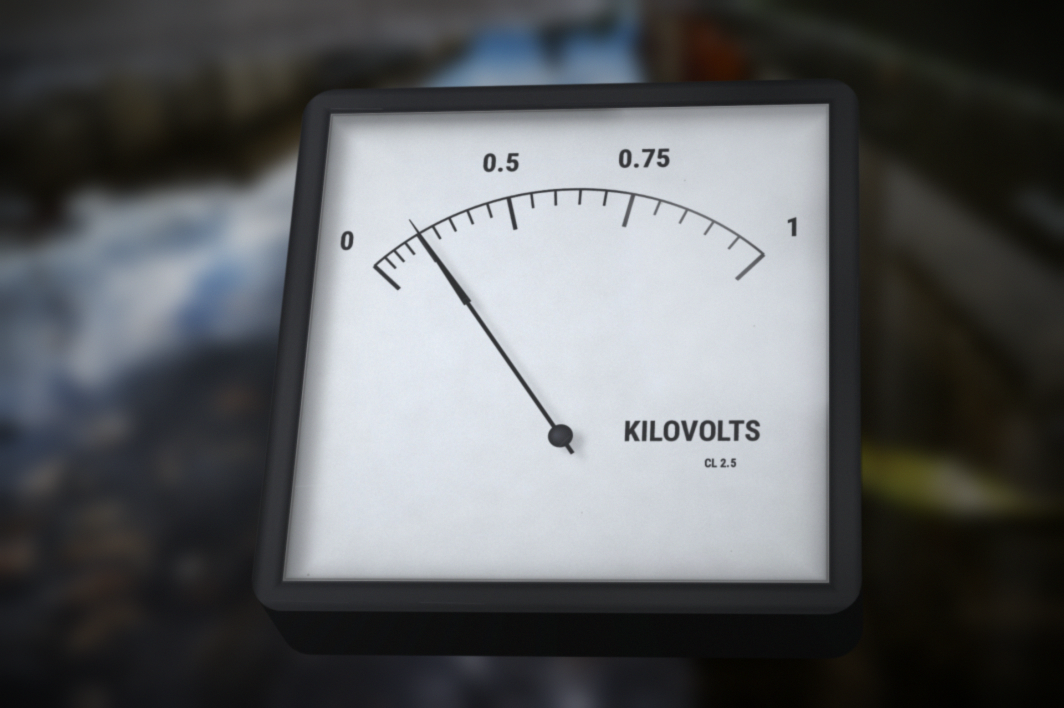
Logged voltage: 0.25 kV
